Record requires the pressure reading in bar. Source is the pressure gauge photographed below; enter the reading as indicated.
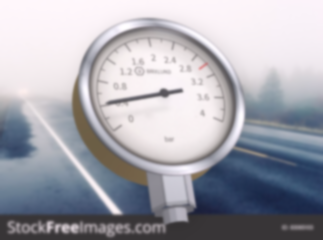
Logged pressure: 0.4 bar
